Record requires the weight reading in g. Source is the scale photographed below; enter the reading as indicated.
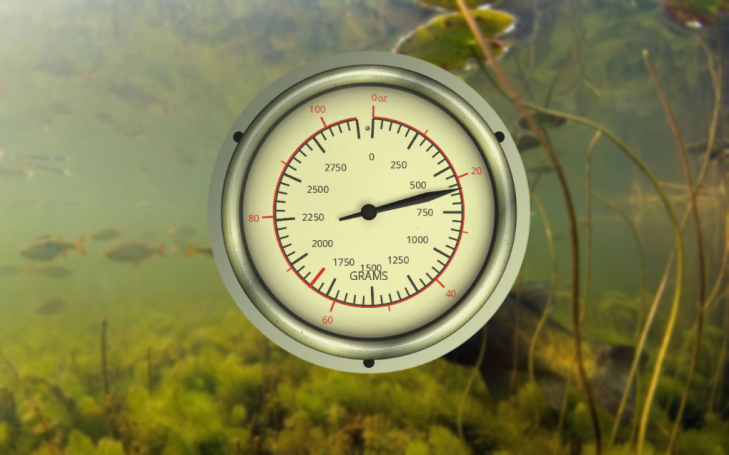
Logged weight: 625 g
